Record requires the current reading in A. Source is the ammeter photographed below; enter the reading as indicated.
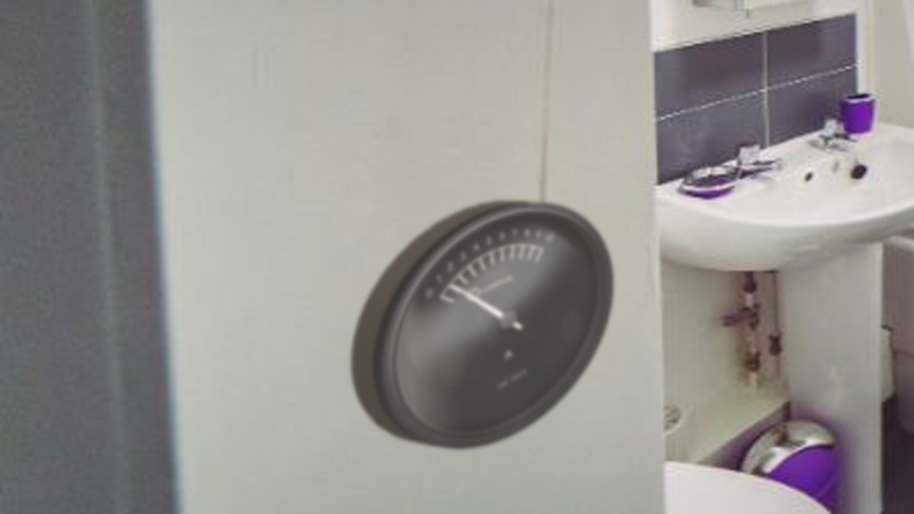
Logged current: 1 A
